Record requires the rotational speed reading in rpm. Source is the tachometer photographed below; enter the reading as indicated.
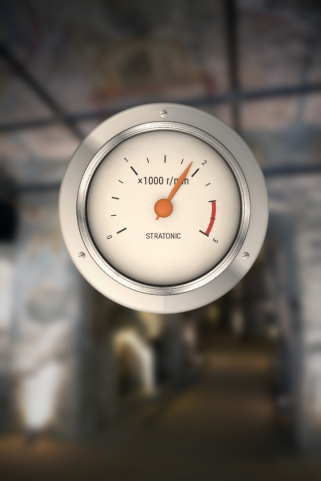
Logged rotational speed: 1875 rpm
